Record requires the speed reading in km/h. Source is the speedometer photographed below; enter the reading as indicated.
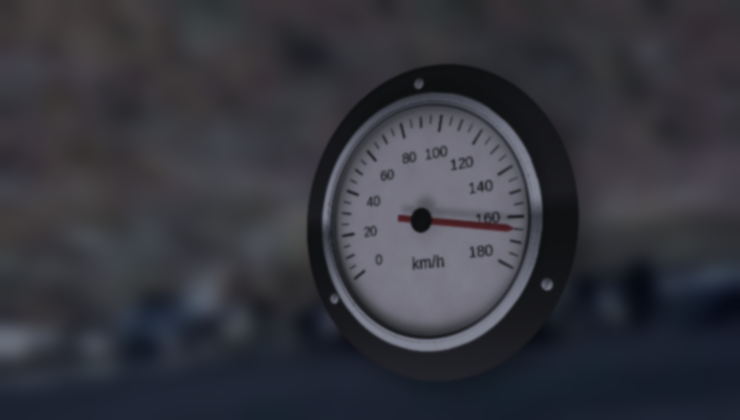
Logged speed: 165 km/h
